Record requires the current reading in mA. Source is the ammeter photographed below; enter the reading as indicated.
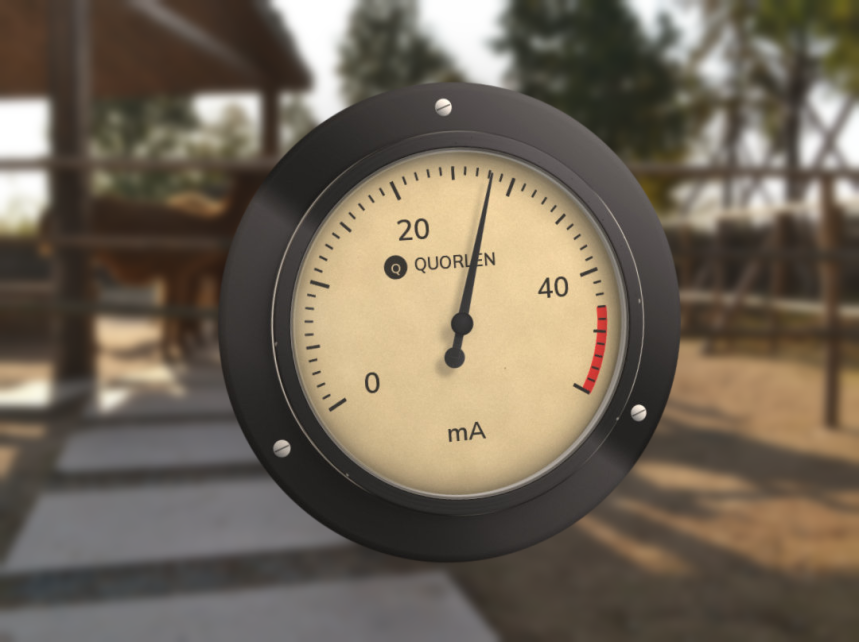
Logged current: 28 mA
